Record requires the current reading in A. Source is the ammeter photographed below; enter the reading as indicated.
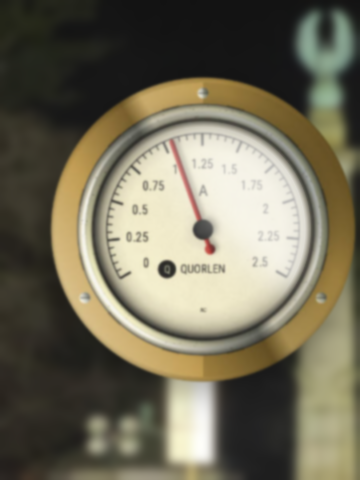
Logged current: 1.05 A
